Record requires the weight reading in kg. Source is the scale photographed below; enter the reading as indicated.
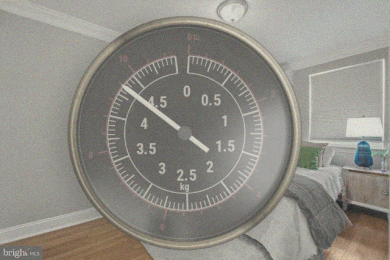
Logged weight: 4.35 kg
